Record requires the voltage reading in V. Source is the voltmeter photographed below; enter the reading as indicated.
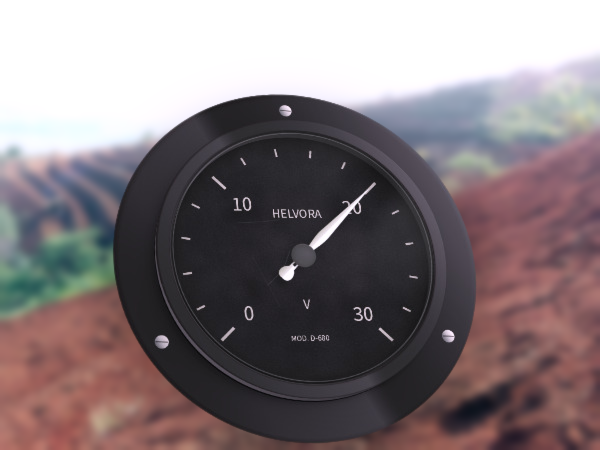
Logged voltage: 20 V
